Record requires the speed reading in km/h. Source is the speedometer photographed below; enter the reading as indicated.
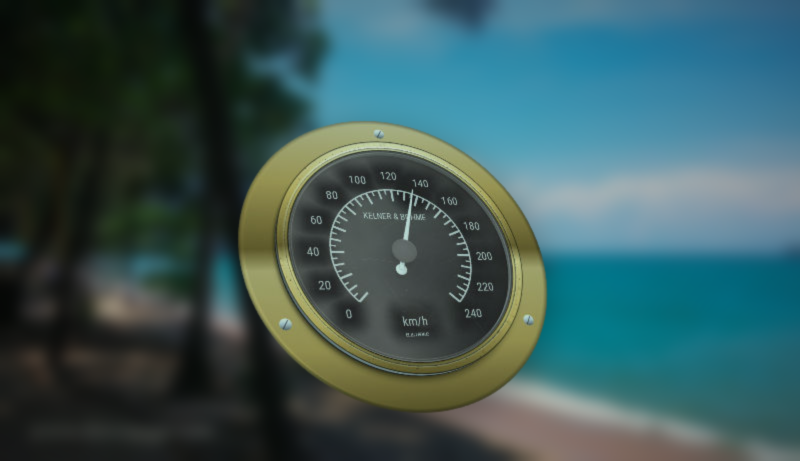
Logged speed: 135 km/h
